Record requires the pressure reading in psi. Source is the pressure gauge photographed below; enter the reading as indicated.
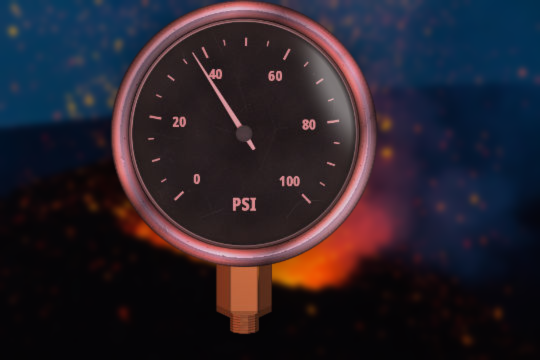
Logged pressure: 37.5 psi
